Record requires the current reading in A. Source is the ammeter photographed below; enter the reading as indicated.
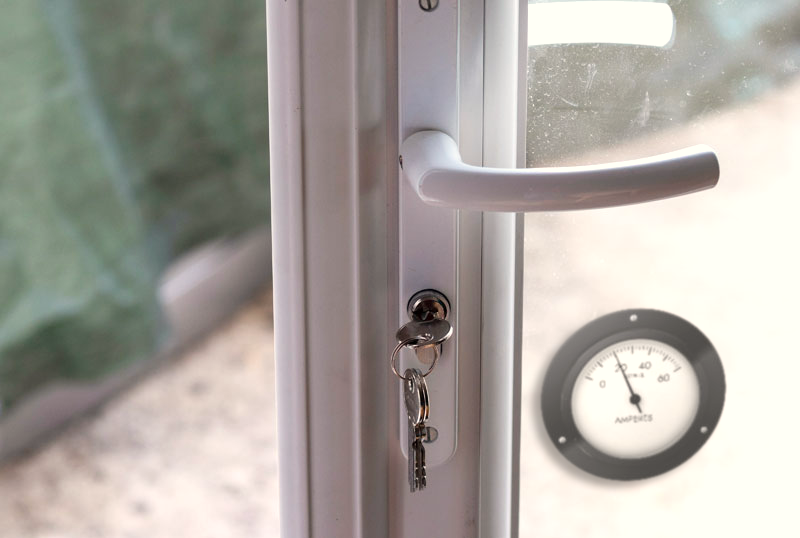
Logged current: 20 A
